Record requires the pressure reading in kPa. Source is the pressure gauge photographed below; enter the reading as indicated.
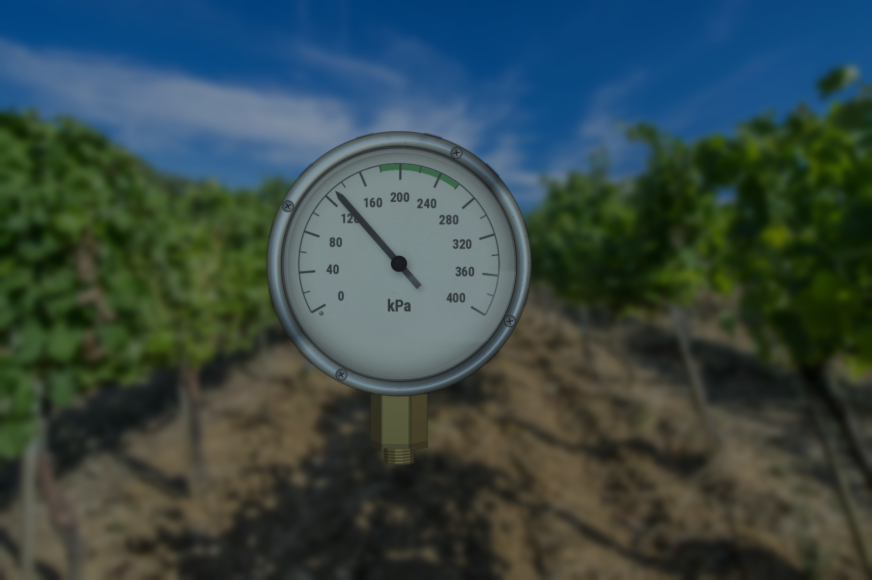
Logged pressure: 130 kPa
